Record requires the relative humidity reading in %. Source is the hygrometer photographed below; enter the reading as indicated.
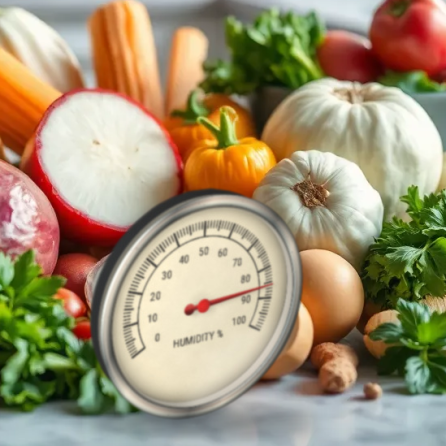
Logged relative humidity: 85 %
